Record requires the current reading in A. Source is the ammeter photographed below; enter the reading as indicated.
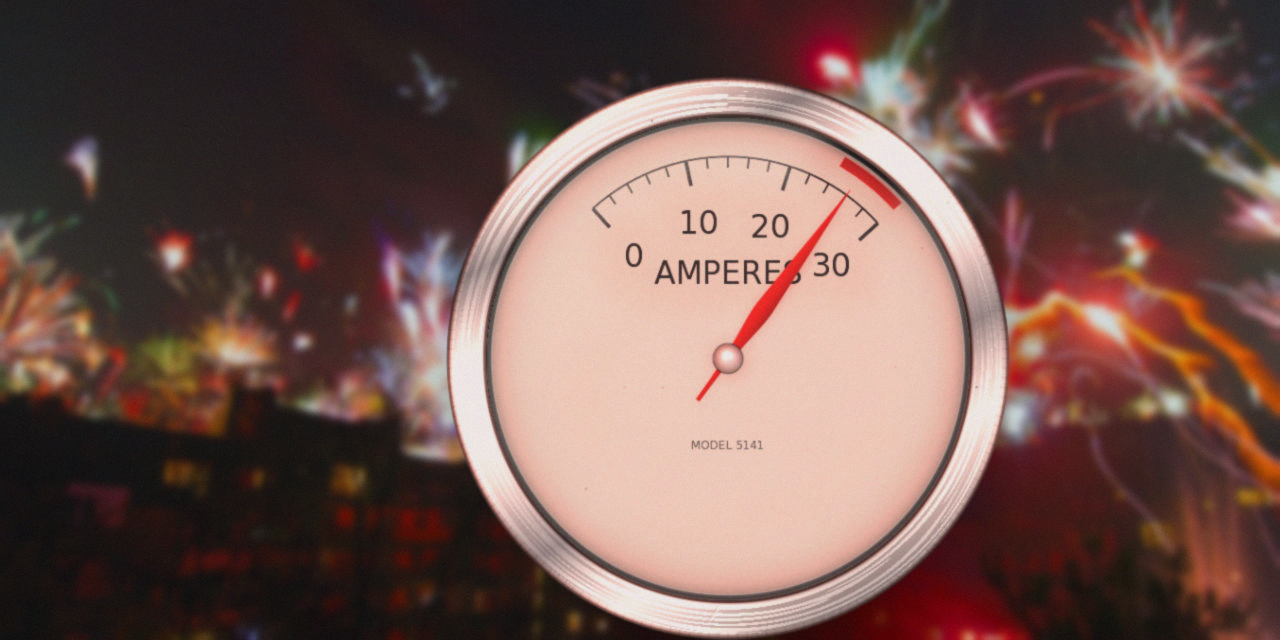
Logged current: 26 A
